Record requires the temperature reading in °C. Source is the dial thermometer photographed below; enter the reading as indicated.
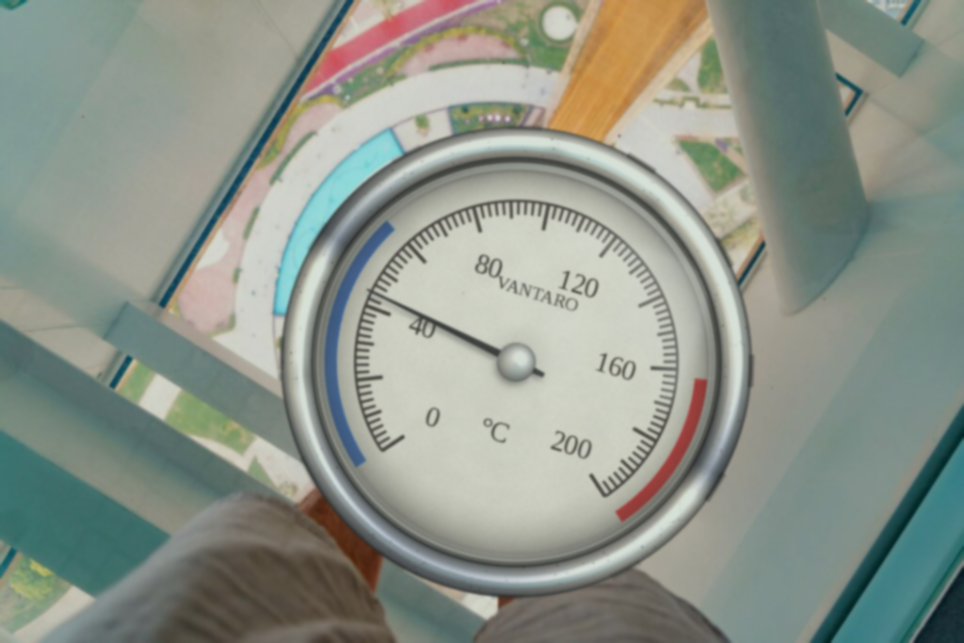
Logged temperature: 44 °C
